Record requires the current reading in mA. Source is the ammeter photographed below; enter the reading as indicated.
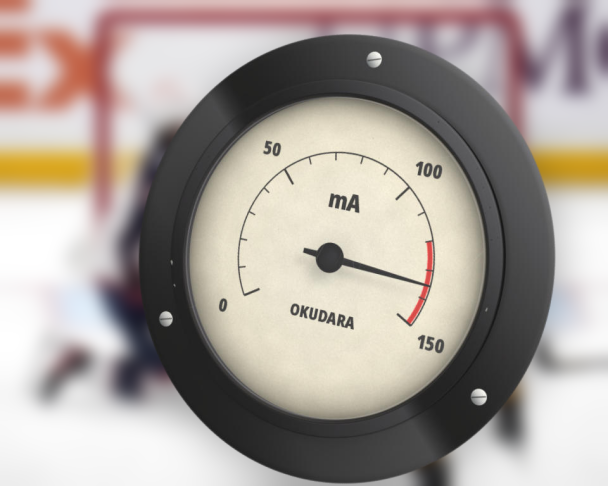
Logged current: 135 mA
